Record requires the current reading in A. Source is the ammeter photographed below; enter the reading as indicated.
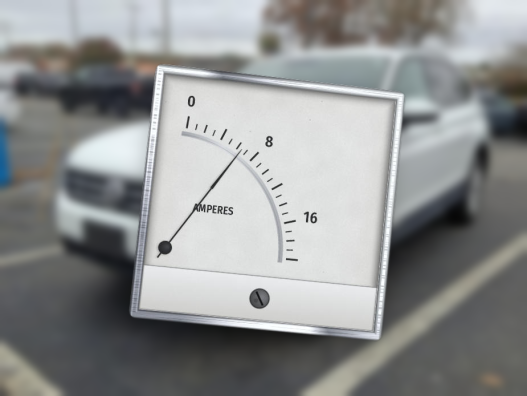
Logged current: 6.5 A
